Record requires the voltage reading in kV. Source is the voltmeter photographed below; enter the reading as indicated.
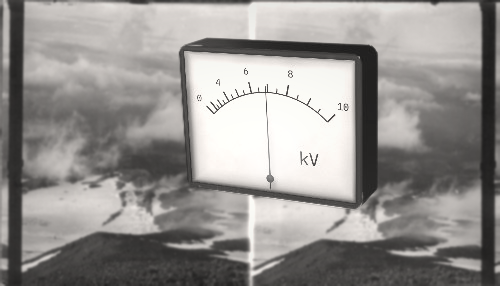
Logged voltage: 7 kV
